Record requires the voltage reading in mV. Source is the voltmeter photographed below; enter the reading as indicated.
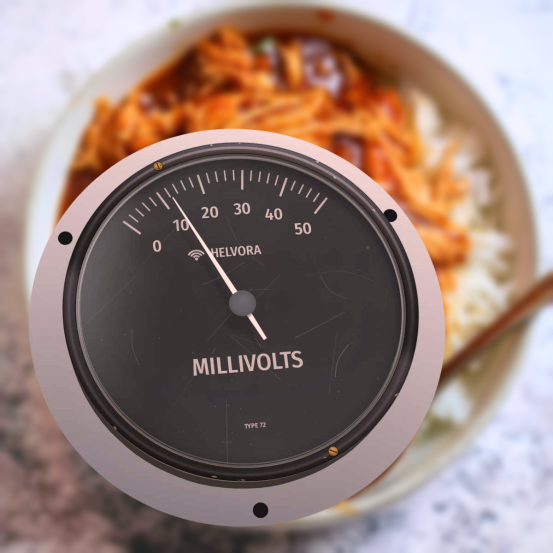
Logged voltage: 12 mV
